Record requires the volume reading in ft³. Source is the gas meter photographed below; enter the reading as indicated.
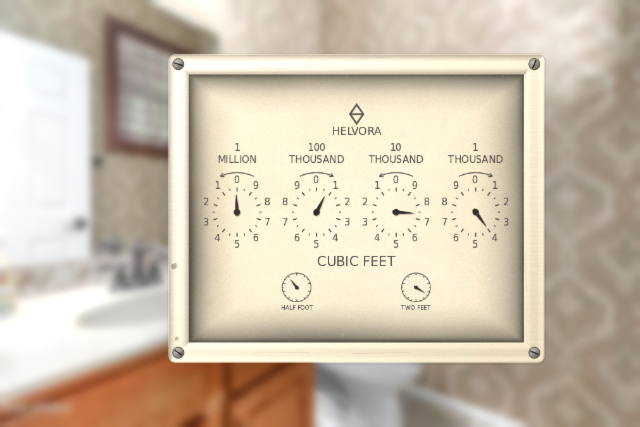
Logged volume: 7400 ft³
